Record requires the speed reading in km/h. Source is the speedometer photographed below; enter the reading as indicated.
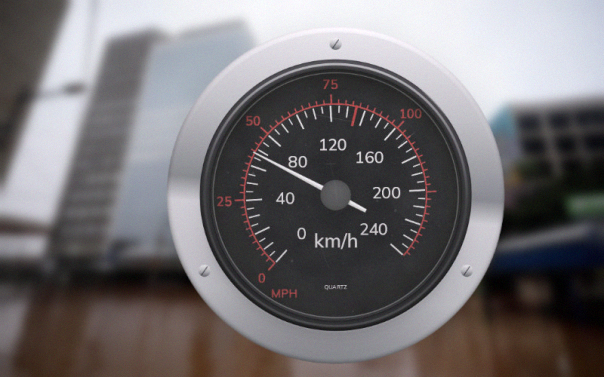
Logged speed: 67.5 km/h
